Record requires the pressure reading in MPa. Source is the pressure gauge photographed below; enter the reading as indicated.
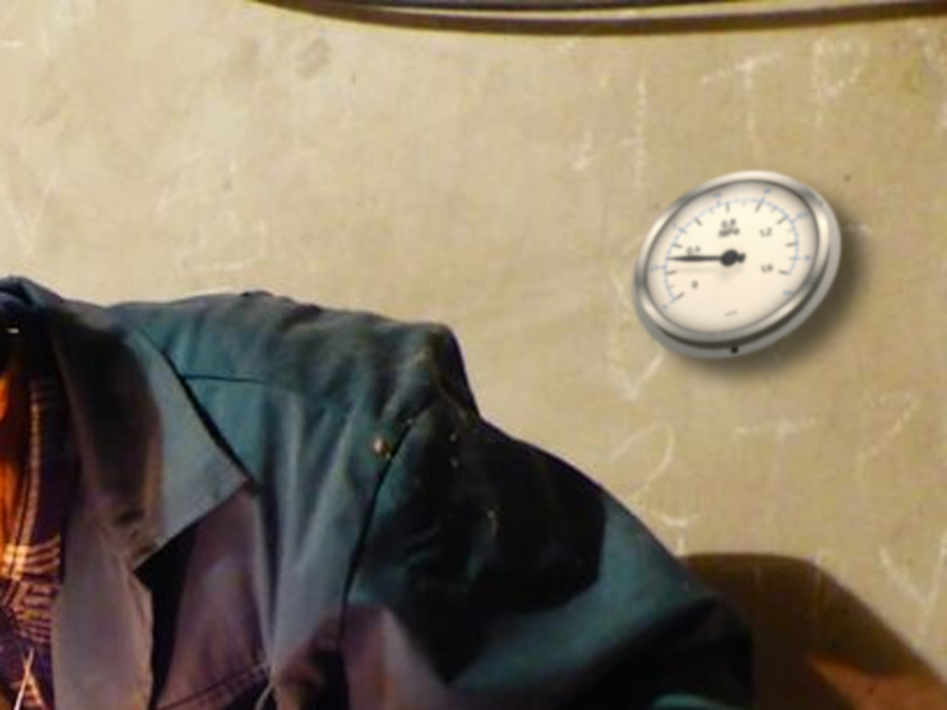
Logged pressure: 0.3 MPa
